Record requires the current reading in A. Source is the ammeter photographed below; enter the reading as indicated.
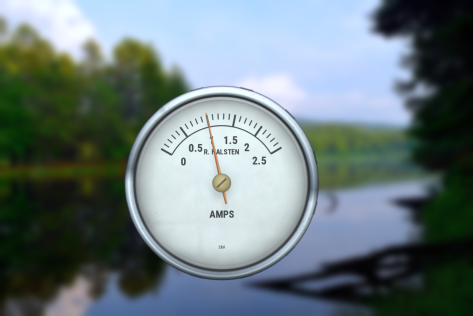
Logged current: 1 A
